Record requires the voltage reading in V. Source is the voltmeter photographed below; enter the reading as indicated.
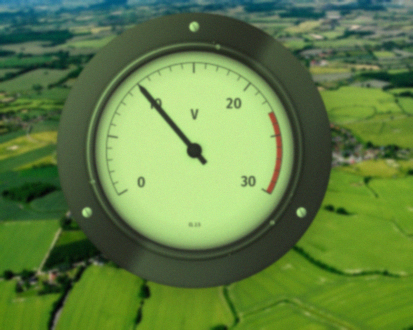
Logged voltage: 10 V
